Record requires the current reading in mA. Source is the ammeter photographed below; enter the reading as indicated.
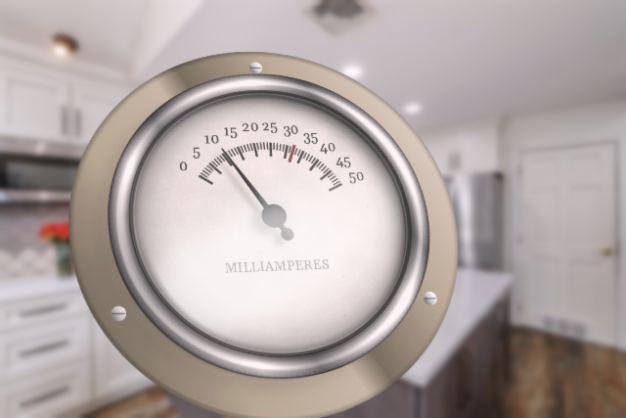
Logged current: 10 mA
